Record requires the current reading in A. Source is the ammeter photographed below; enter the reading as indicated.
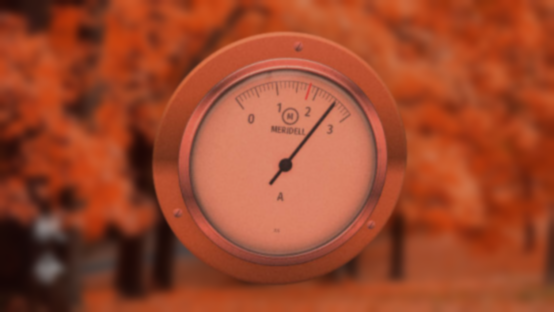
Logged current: 2.5 A
